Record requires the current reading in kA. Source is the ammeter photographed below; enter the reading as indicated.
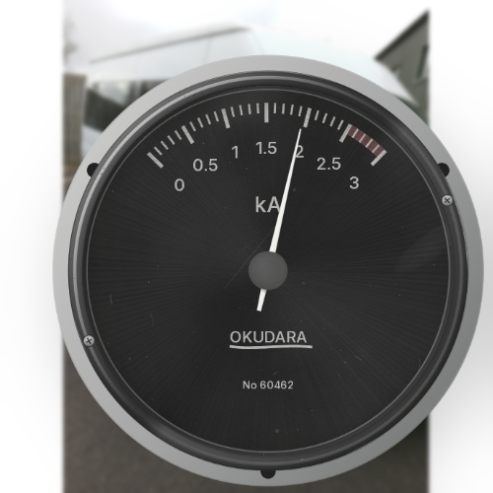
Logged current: 1.95 kA
